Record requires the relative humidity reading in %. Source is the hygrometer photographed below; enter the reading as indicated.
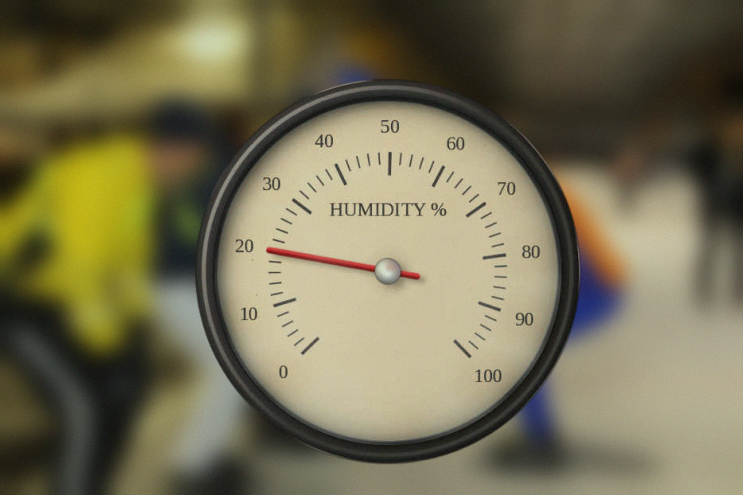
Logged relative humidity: 20 %
